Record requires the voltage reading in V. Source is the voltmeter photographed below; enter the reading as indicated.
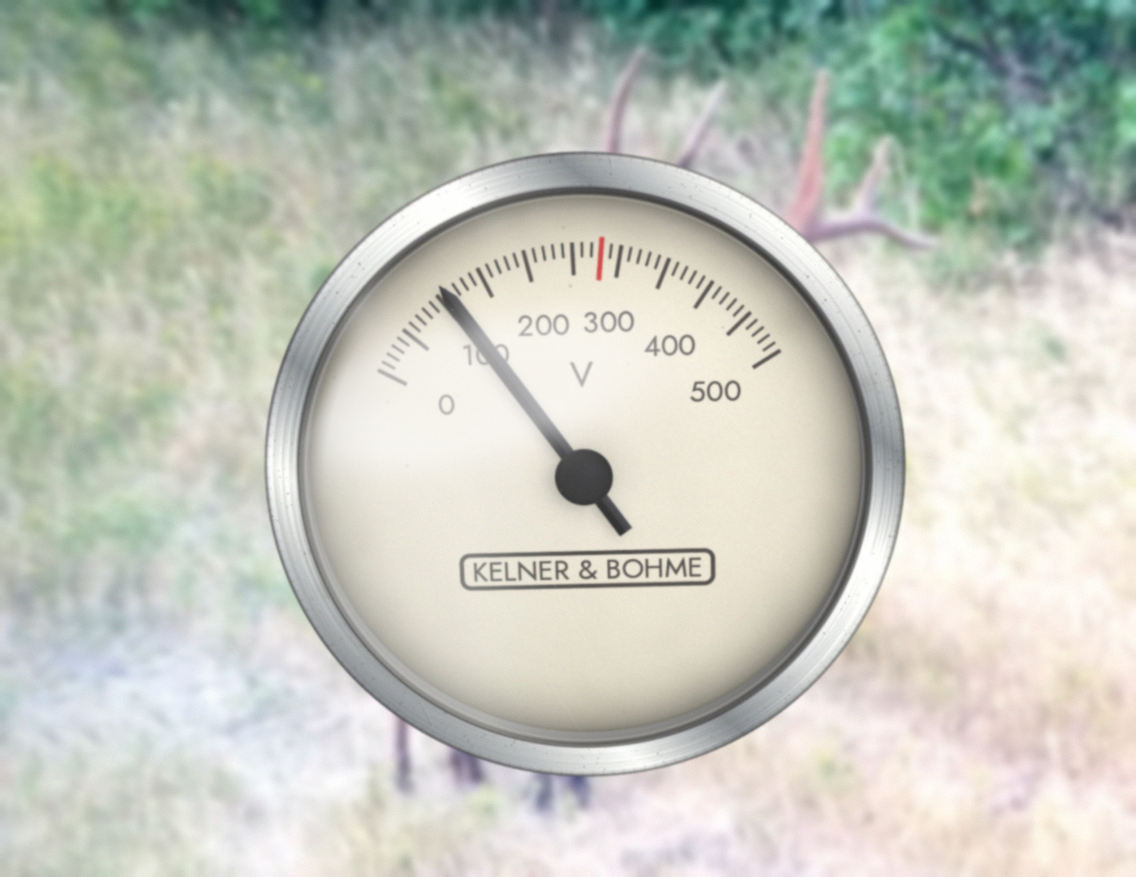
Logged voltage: 110 V
